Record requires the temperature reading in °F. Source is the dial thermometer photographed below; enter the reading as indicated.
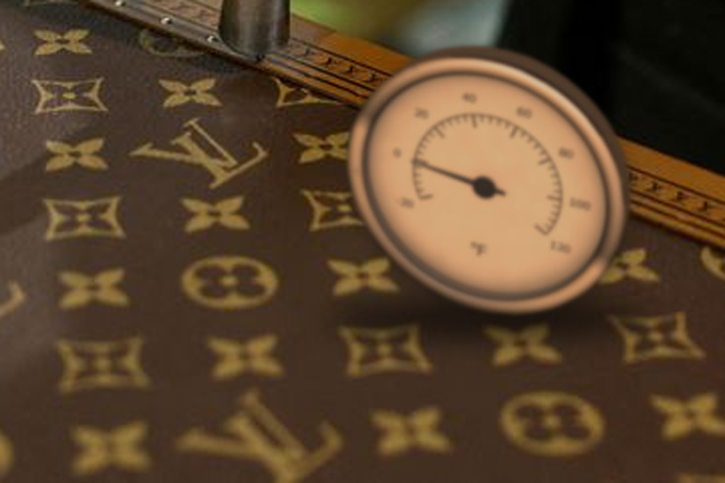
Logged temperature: 0 °F
